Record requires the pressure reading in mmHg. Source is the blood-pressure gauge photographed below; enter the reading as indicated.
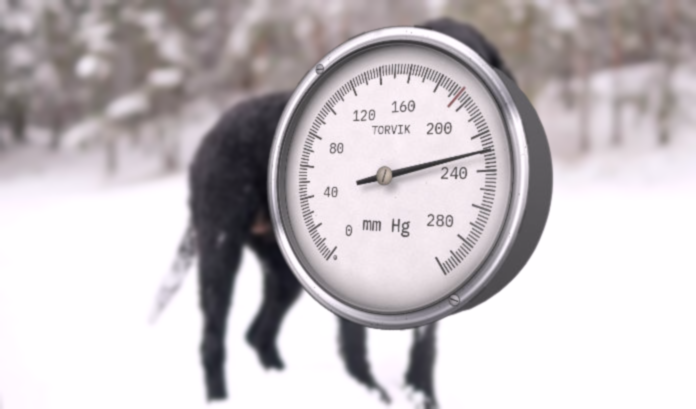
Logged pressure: 230 mmHg
